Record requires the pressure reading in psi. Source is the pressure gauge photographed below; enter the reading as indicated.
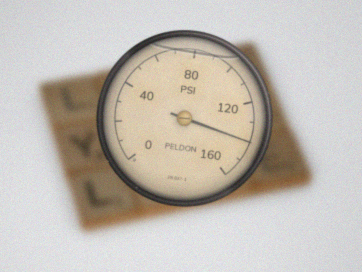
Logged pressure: 140 psi
